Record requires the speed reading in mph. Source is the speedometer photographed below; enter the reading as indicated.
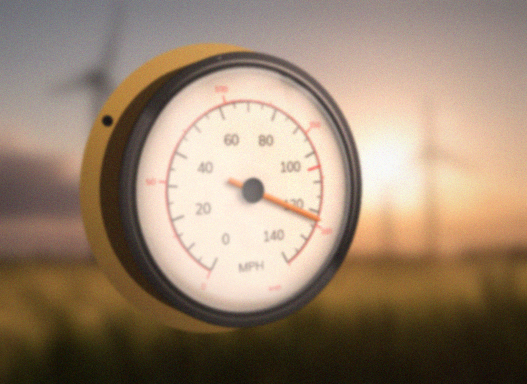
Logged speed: 122.5 mph
